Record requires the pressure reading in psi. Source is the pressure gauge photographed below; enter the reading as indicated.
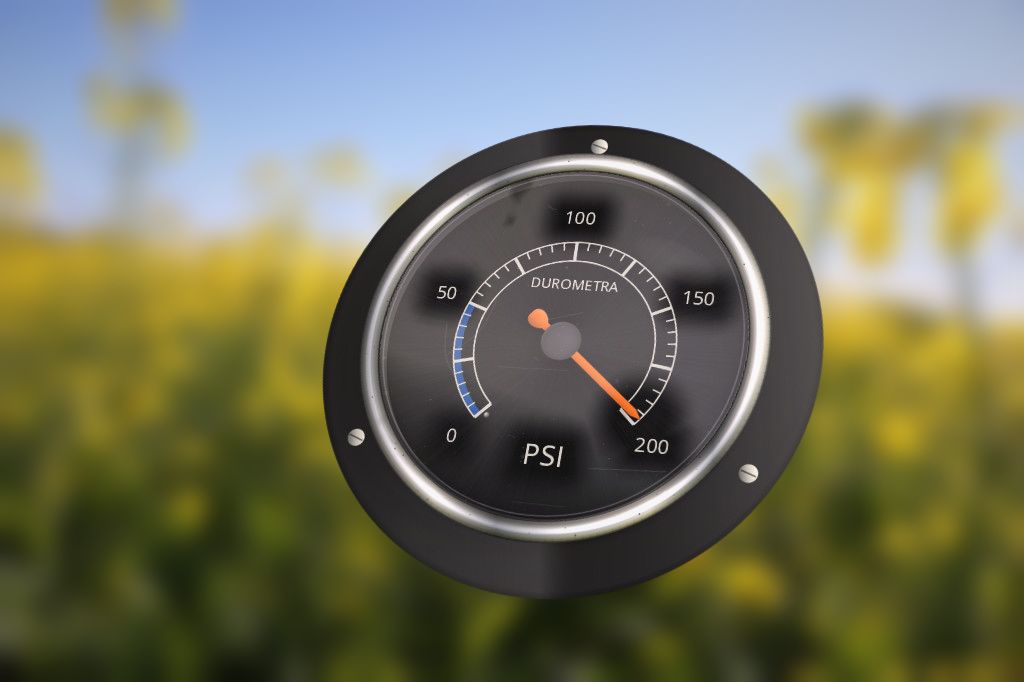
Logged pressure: 197.5 psi
